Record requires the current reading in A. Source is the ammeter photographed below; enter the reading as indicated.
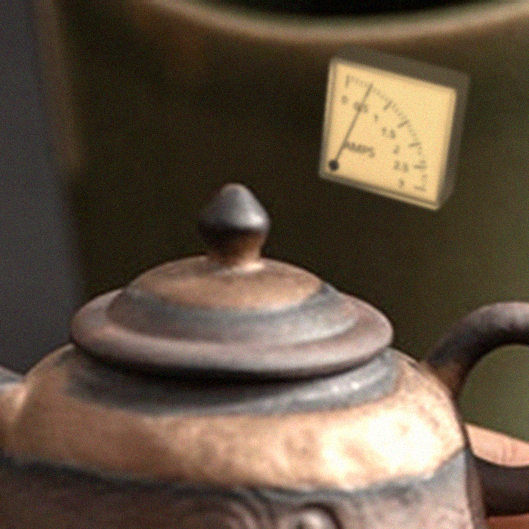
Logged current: 0.5 A
